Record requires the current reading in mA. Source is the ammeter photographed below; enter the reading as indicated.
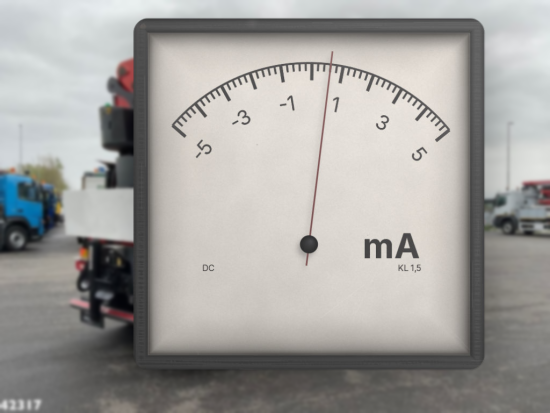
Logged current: 0.6 mA
